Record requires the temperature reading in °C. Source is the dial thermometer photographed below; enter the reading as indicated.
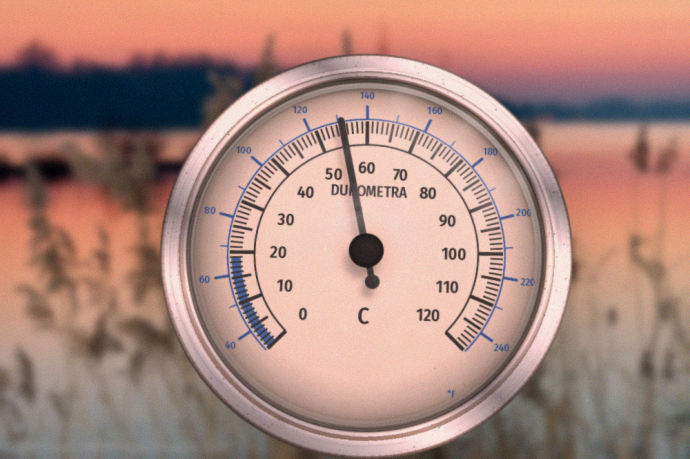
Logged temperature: 55 °C
